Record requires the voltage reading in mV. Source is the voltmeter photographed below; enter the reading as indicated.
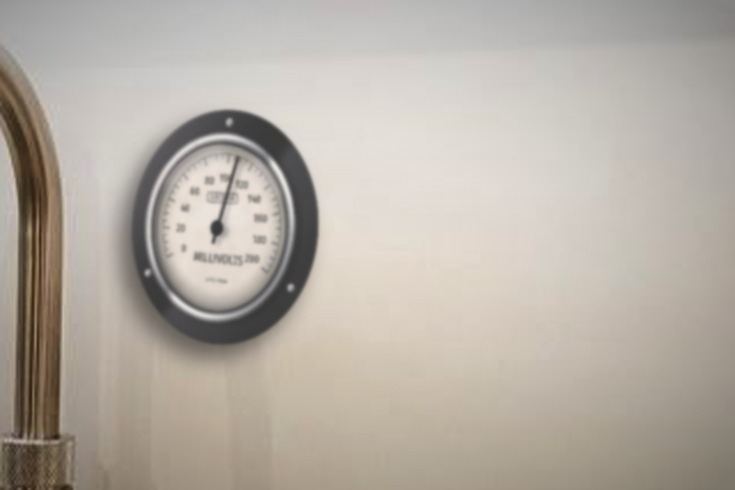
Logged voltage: 110 mV
